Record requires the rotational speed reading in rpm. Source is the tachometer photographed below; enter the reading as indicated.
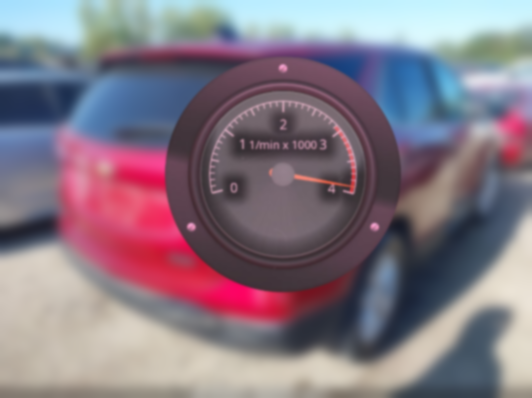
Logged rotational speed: 3900 rpm
